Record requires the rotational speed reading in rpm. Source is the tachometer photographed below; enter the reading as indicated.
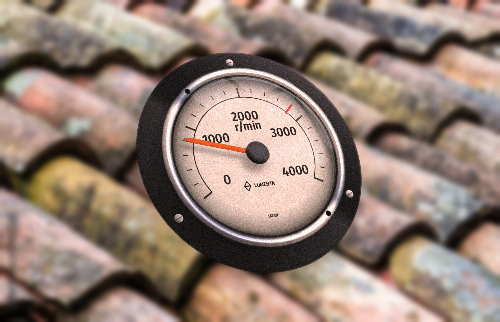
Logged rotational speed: 800 rpm
